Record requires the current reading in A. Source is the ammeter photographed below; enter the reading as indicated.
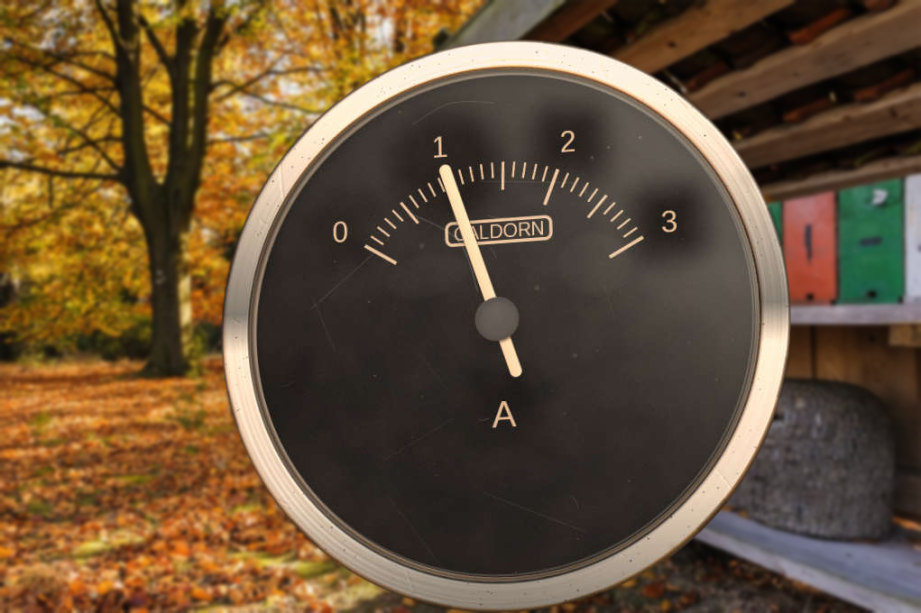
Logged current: 1 A
